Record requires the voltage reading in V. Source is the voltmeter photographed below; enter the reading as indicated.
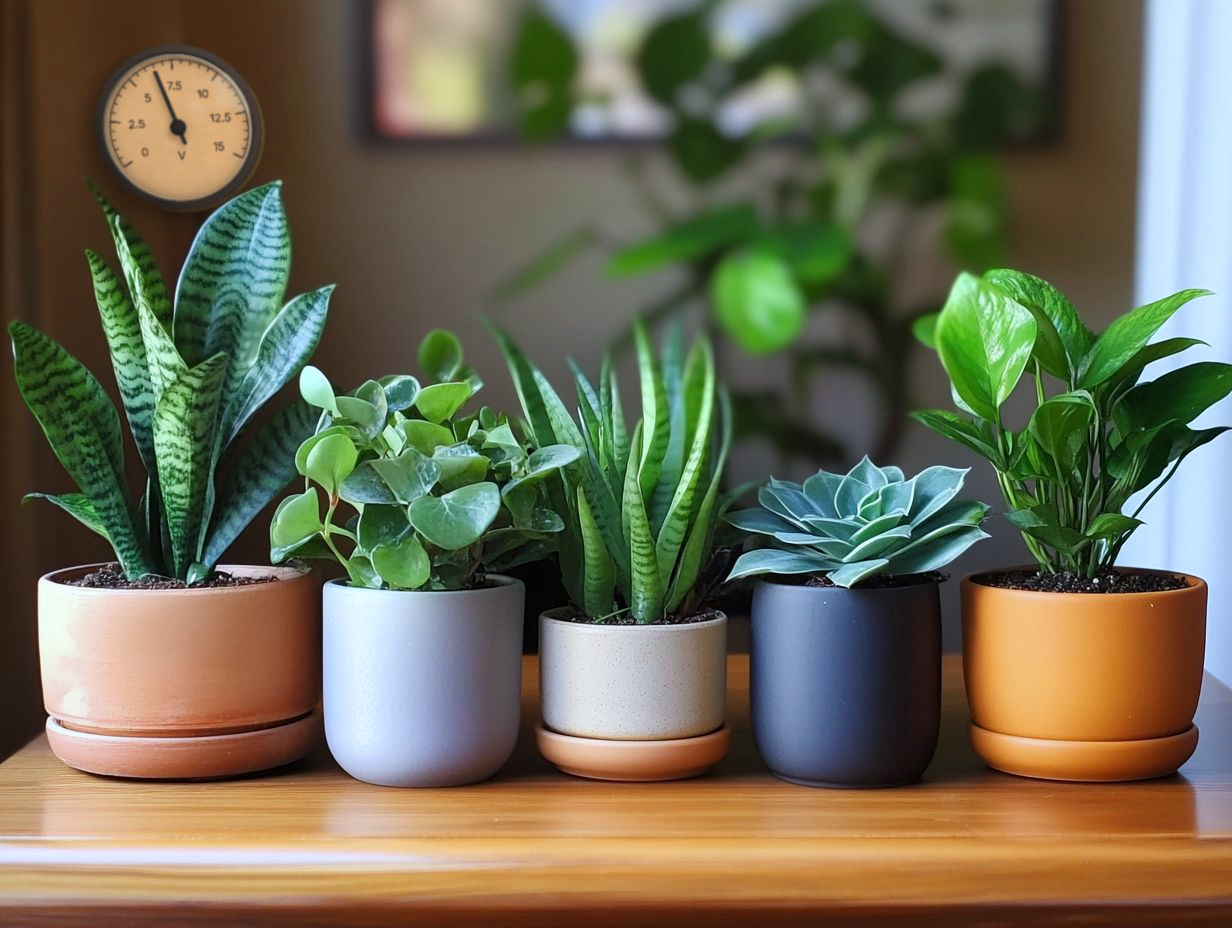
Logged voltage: 6.5 V
